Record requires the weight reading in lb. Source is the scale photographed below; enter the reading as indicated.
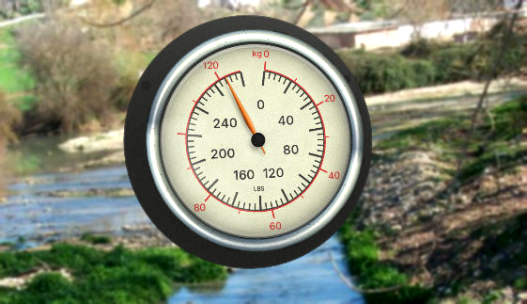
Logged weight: 268 lb
